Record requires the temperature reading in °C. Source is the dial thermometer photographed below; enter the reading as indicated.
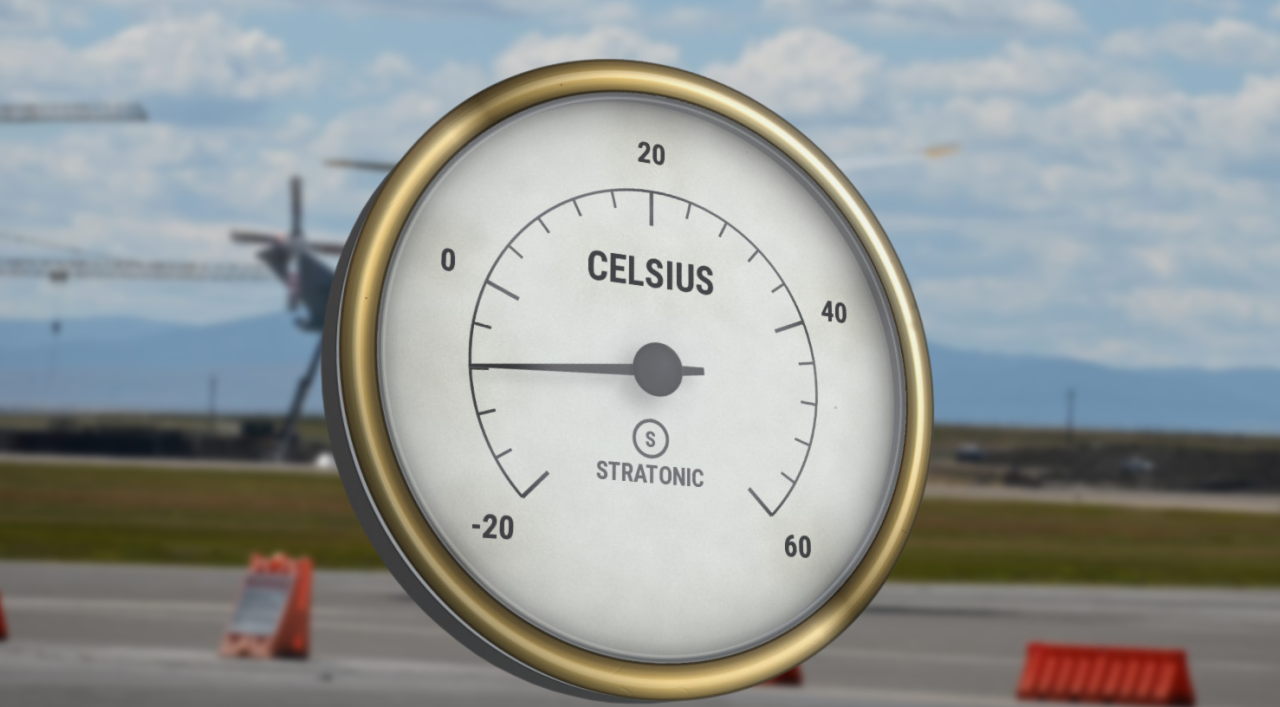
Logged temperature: -8 °C
